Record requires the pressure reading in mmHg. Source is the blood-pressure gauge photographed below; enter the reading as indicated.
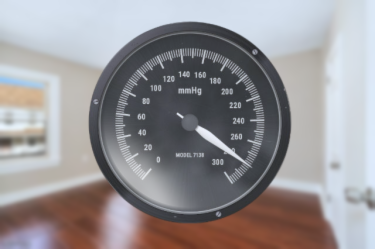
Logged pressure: 280 mmHg
